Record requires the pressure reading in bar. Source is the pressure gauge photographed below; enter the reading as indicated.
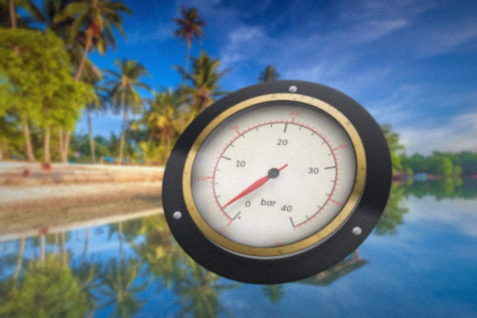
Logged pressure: 2 bar
